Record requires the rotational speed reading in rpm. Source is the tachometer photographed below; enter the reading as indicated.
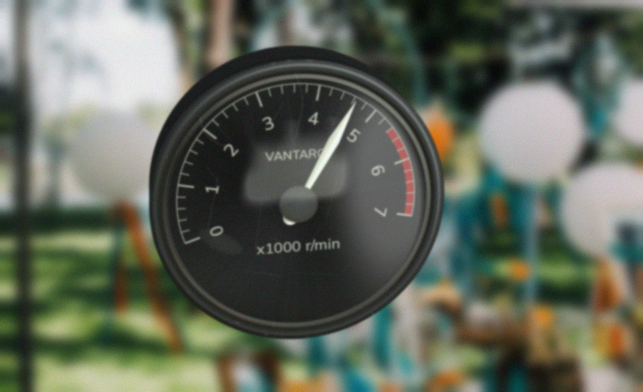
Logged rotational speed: 4600 rpm
